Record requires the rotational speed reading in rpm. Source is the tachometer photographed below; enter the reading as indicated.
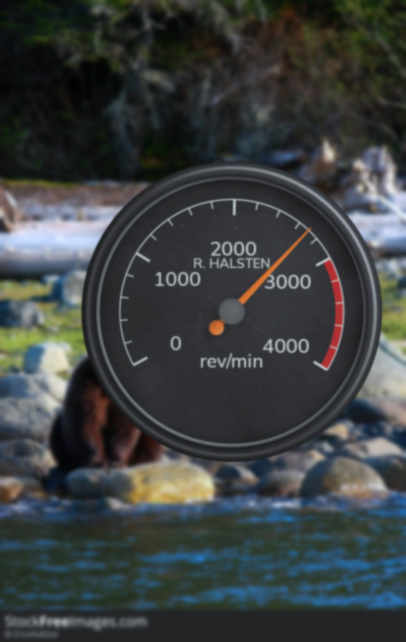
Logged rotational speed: 2700 rpm
